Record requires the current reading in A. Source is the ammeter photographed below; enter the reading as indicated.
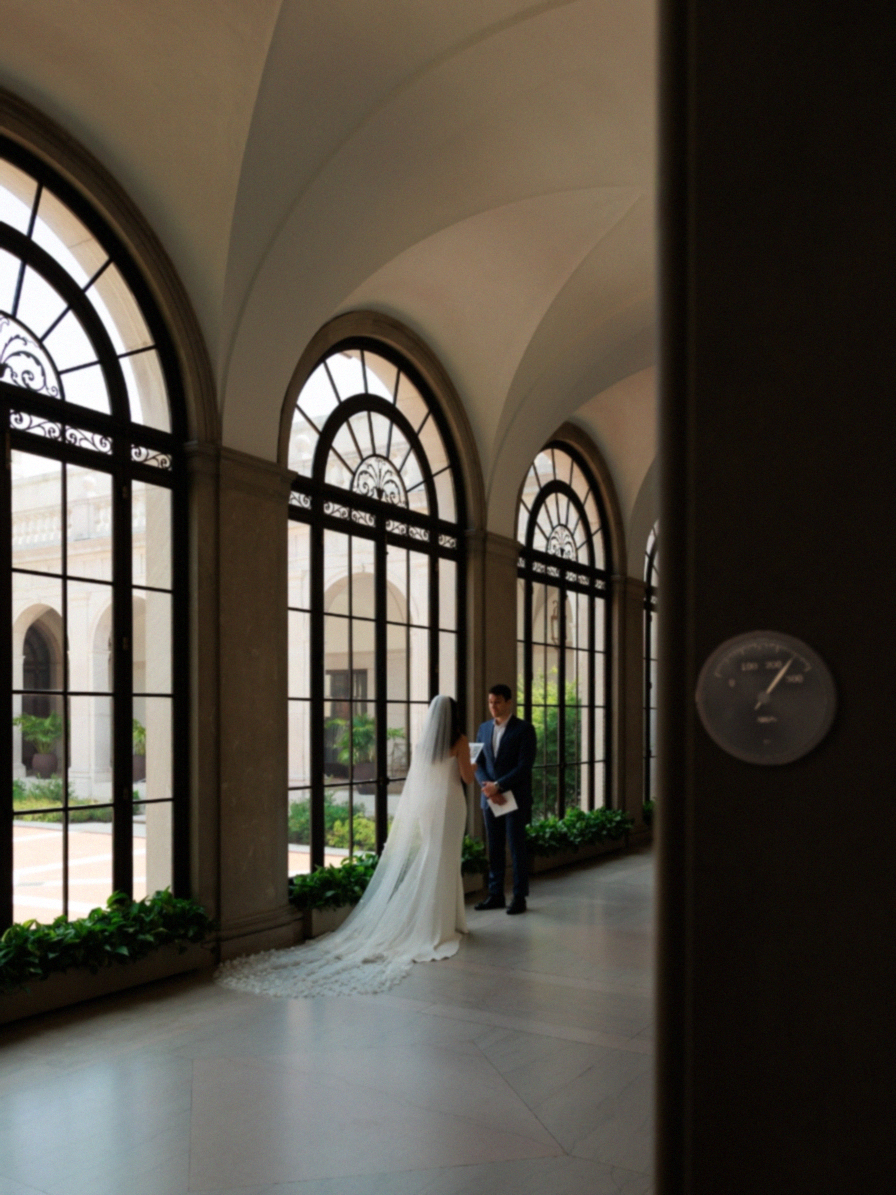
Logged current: 250 A
